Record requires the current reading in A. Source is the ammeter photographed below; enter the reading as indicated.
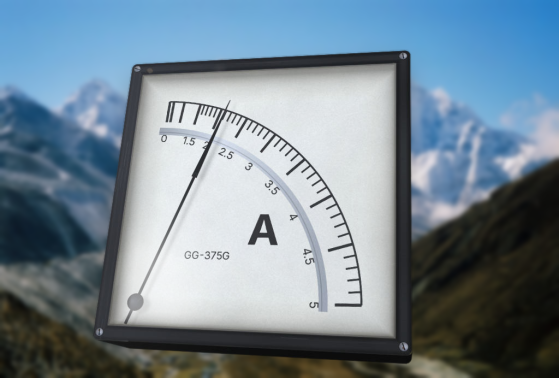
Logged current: 2.1 A
